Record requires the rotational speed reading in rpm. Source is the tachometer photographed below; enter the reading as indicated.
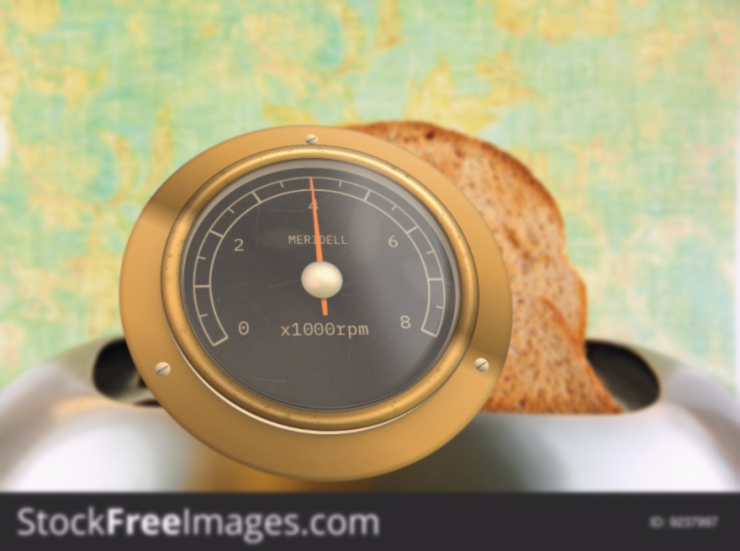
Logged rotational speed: 4000 rpm
